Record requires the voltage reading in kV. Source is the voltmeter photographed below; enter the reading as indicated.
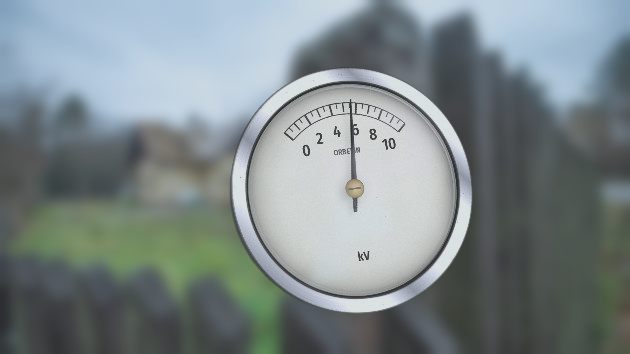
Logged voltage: 5.5 kV
